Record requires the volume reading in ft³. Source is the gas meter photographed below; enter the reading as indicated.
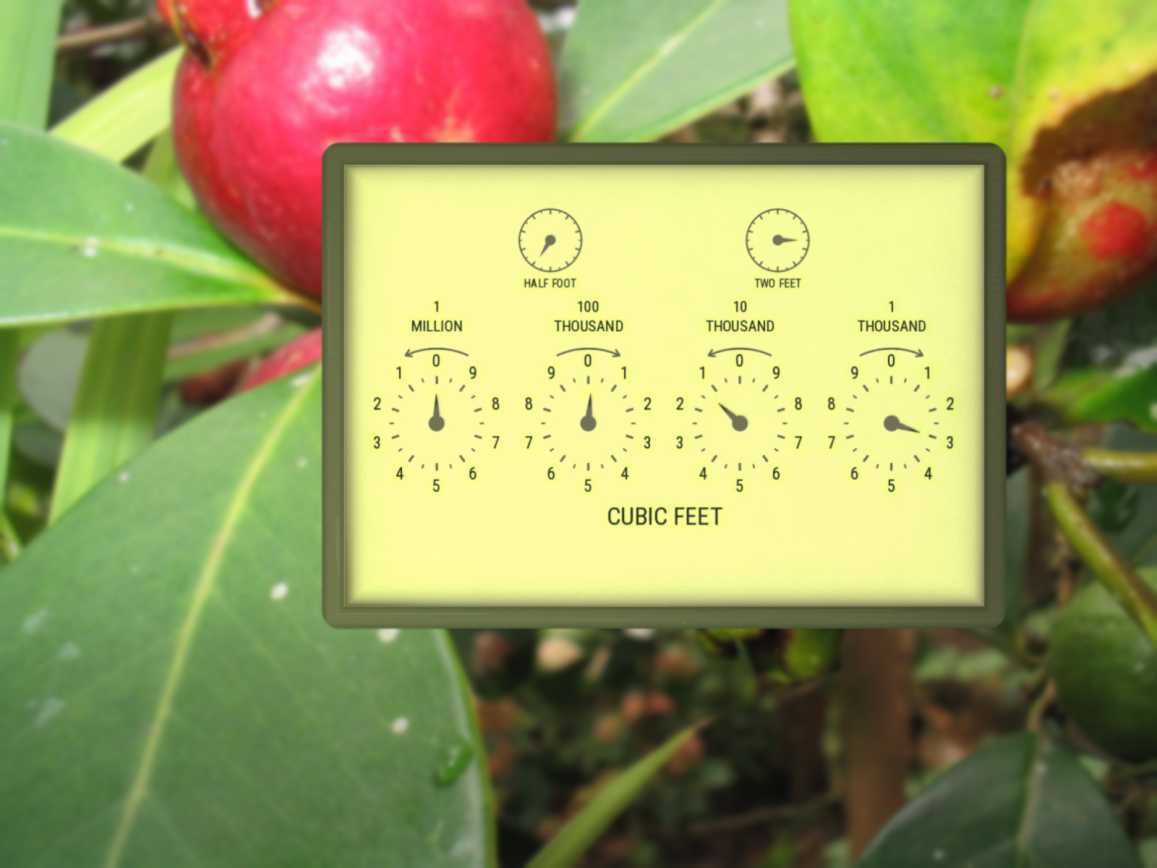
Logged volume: 1300 ft³
